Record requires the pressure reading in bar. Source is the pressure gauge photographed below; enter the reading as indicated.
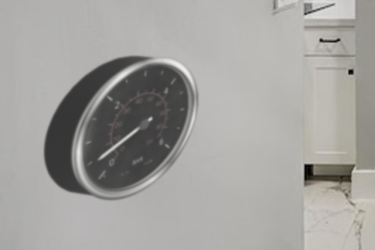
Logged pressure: 0.5 bar
